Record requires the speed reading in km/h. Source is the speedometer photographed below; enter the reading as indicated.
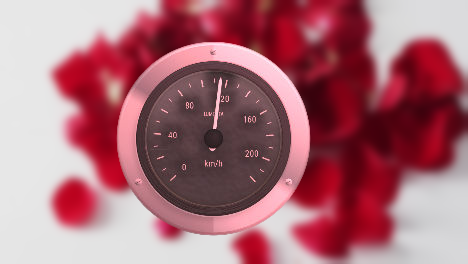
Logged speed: 115 km/h
